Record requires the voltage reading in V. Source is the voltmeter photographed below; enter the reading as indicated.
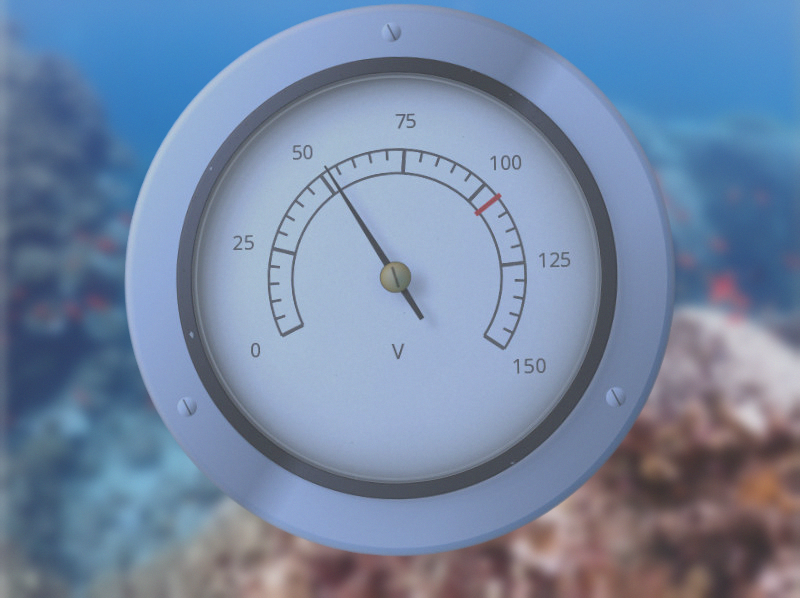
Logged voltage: 52.5 V
